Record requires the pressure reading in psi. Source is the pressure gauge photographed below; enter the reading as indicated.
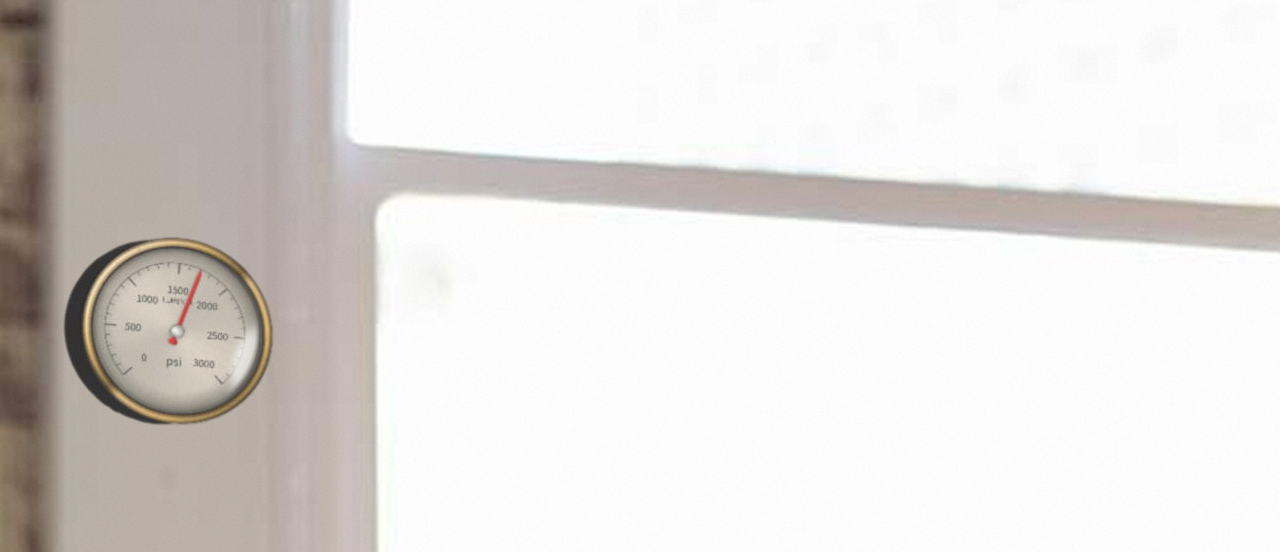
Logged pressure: 1700 psi
